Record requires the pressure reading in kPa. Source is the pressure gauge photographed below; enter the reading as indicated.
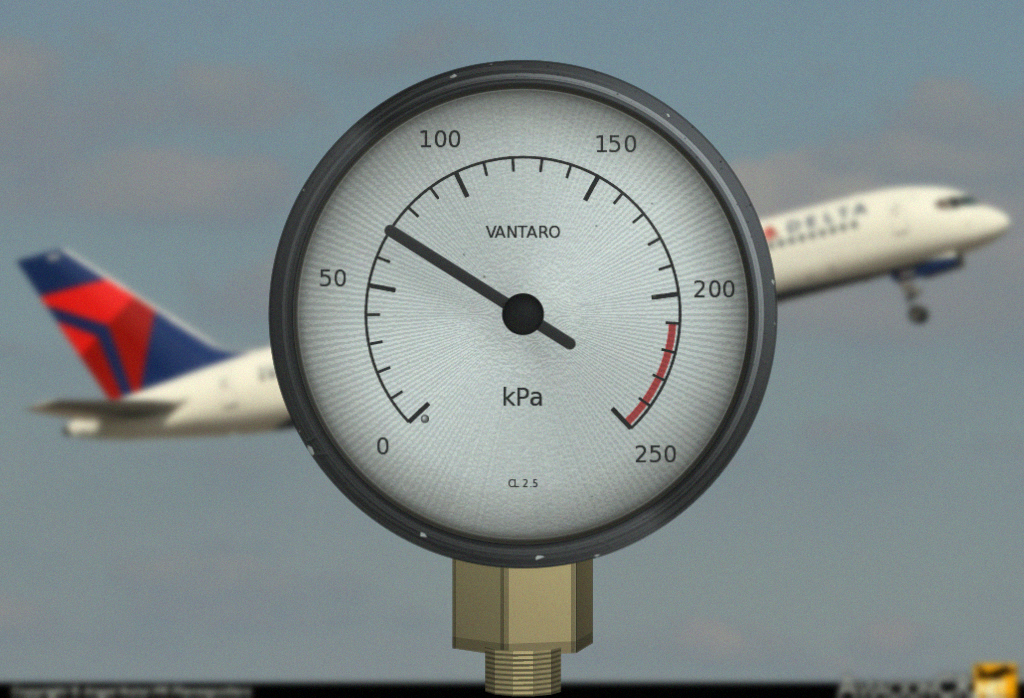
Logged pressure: 70 kPa
